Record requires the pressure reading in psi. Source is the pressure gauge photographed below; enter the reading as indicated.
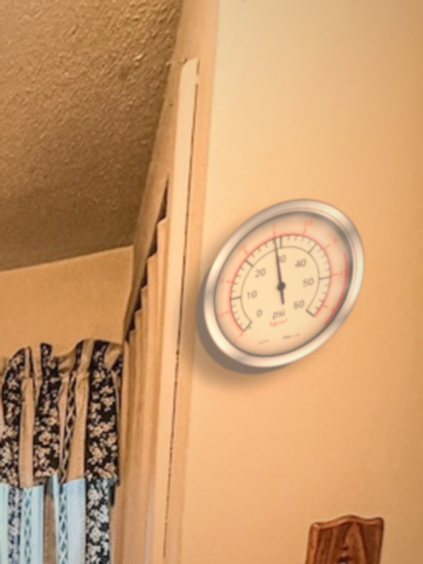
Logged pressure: 28 psi
